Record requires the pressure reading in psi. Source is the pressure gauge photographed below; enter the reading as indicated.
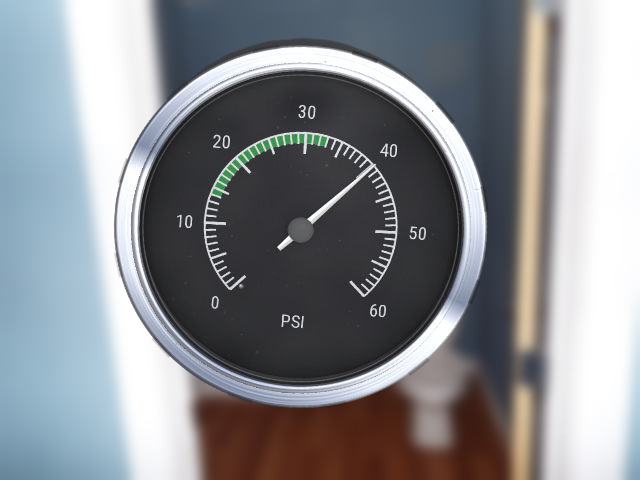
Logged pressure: 40 psi
